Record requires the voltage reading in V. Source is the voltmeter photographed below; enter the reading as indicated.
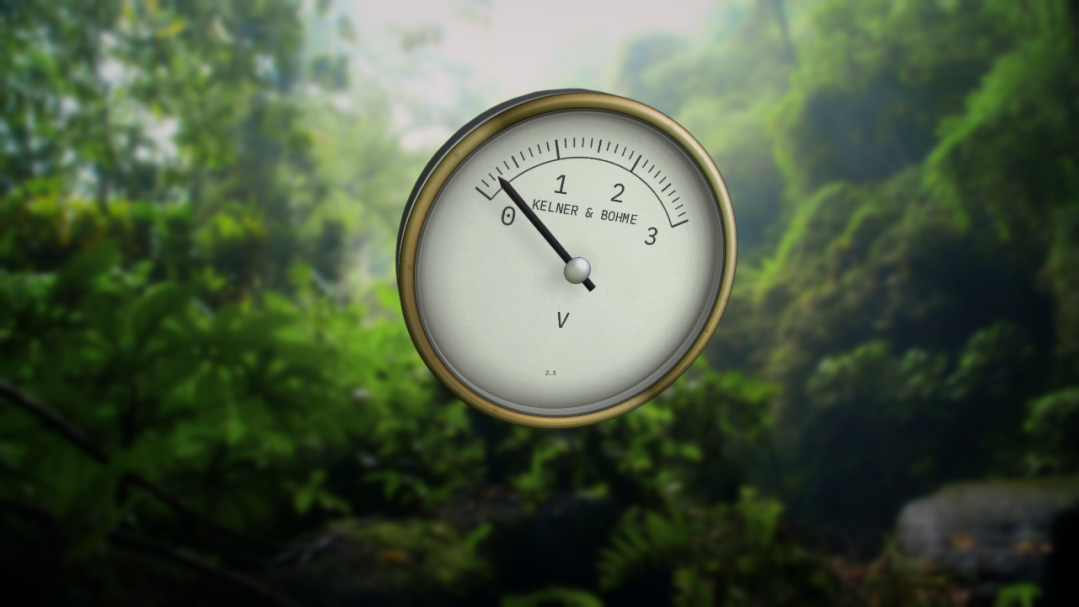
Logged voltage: 0.25 V
